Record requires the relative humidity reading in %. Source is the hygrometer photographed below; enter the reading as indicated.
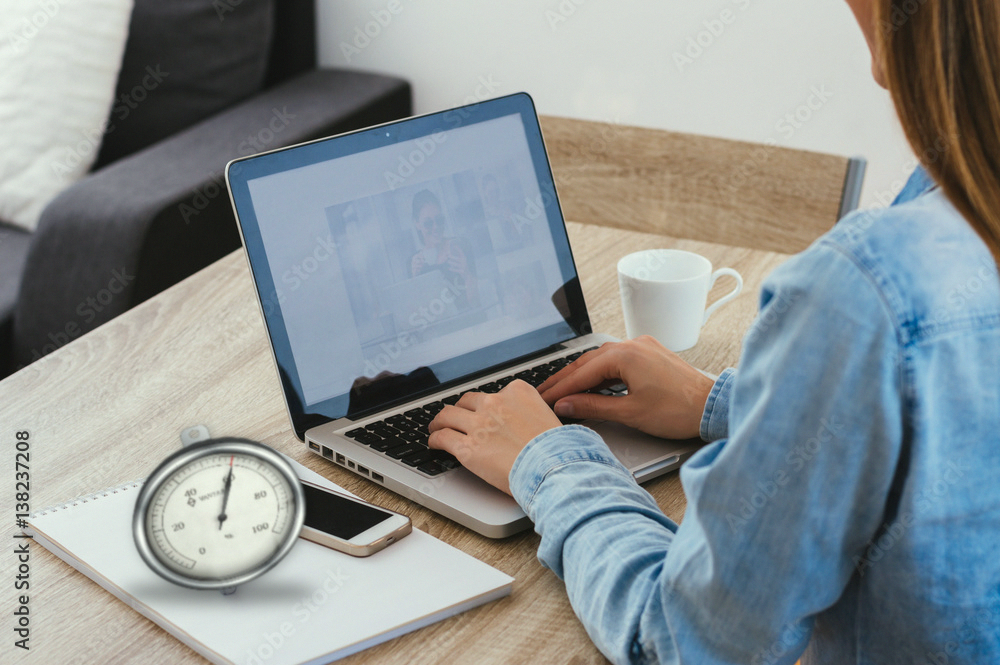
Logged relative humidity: 60 %
